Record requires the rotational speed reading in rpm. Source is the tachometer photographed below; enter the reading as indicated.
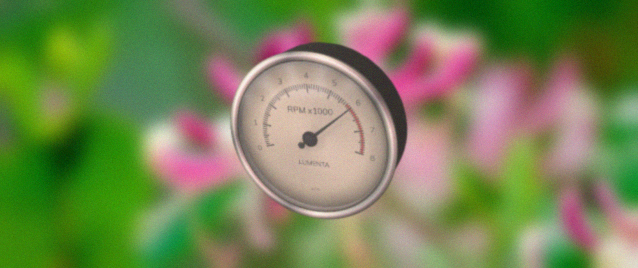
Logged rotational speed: 6000 rpm
